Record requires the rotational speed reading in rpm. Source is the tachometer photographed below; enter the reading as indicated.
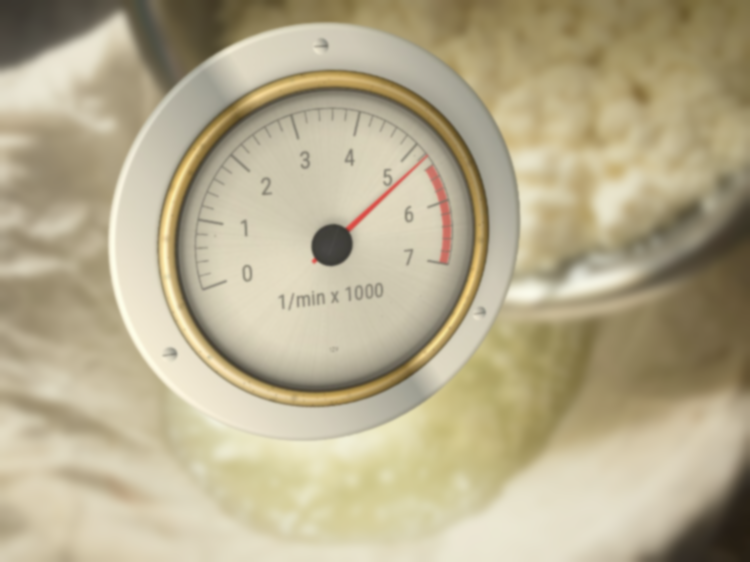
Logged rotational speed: 5200 rpm
